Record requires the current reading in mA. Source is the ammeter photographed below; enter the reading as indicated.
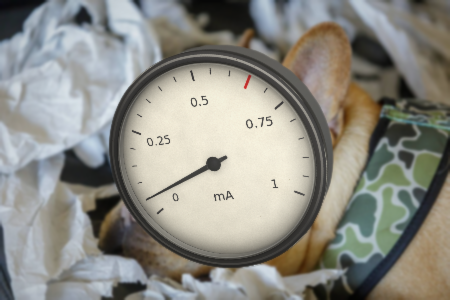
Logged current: 0.05 mA
